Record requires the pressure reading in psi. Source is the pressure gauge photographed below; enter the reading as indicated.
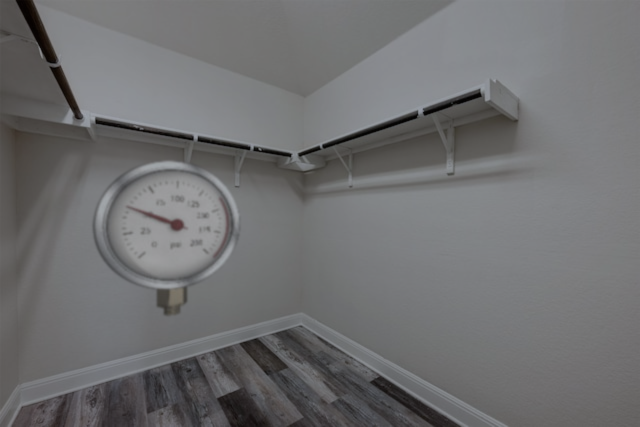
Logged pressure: 50 psi
